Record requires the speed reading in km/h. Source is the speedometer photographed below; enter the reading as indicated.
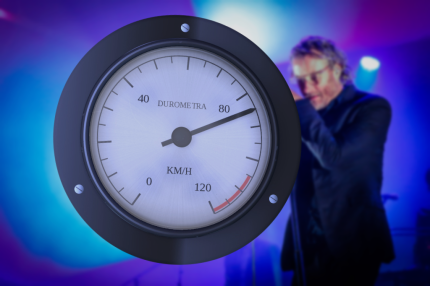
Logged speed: 85 km/h
